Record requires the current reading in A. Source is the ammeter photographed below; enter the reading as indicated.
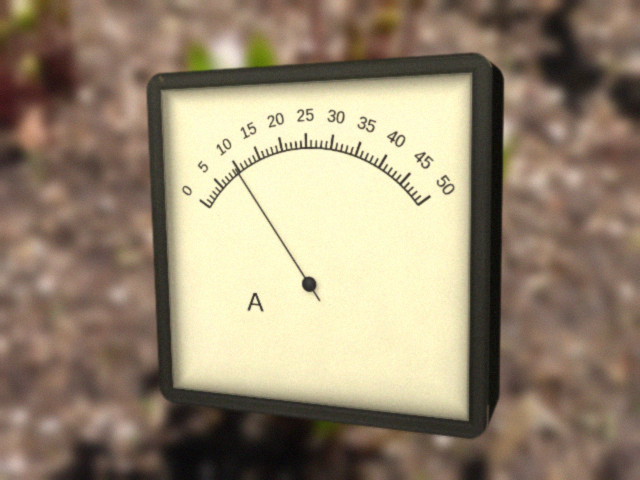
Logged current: 10 A
